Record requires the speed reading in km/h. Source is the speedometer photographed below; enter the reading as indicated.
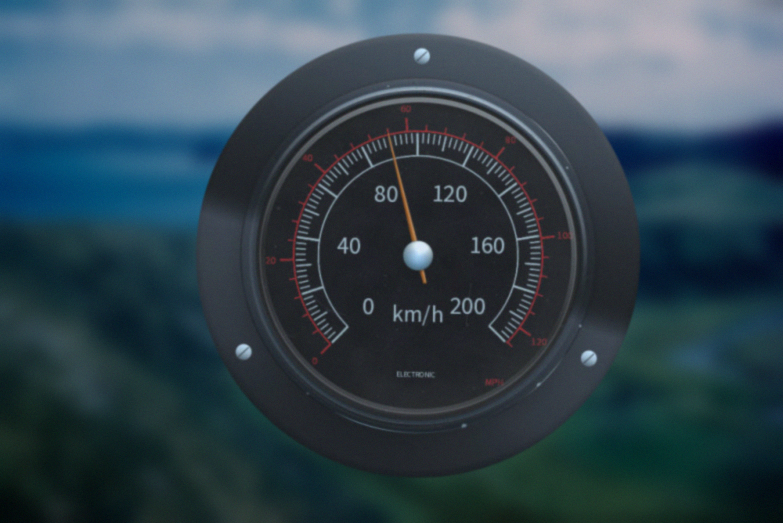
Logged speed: 90 km/h
